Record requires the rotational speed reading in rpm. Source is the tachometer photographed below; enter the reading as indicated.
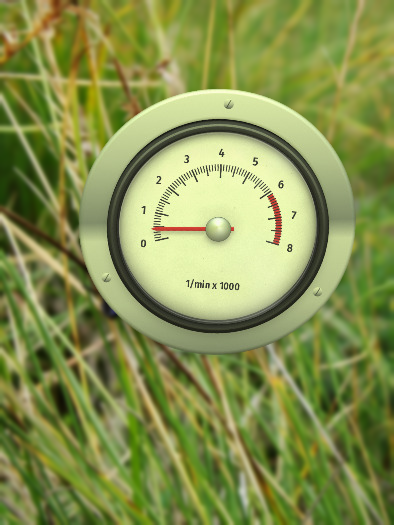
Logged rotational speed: 500 rpm
